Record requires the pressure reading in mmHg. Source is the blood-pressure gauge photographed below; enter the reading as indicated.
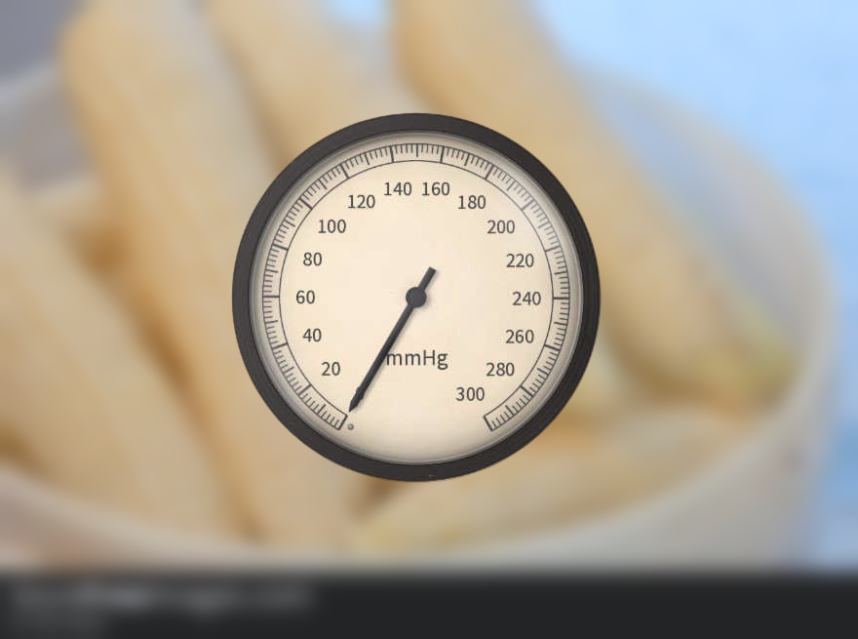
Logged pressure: 0 mmHg
